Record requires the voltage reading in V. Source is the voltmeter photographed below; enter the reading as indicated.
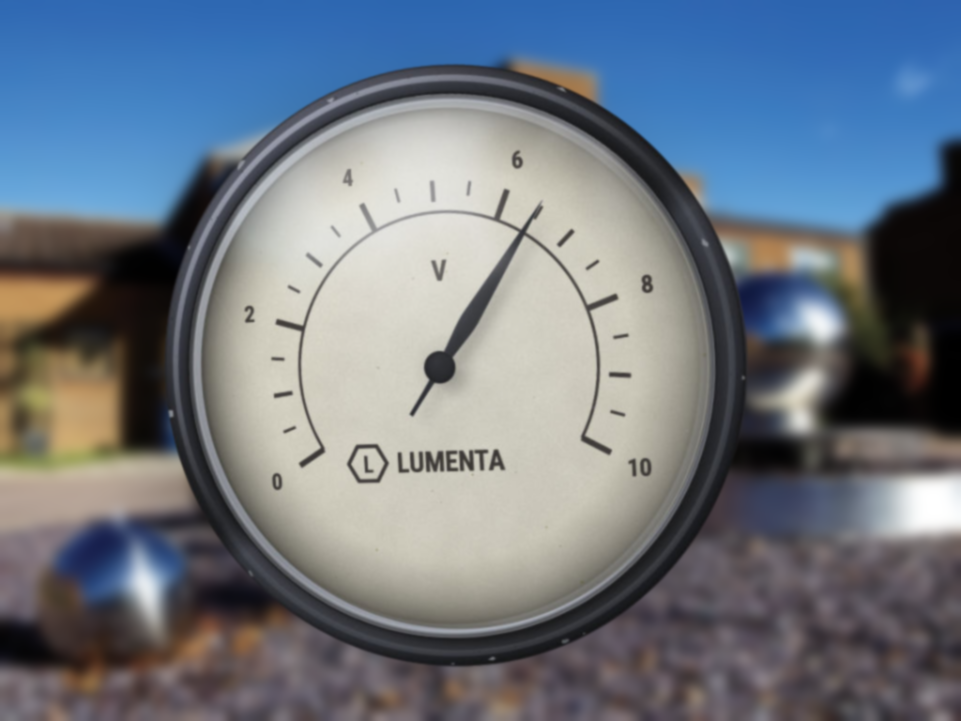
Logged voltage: 6.5 V
